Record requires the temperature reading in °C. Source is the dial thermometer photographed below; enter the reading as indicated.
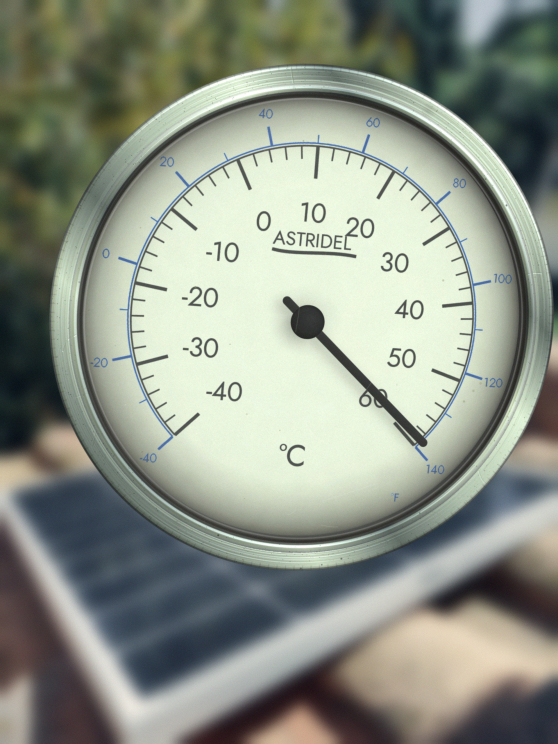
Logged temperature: 59 °C
